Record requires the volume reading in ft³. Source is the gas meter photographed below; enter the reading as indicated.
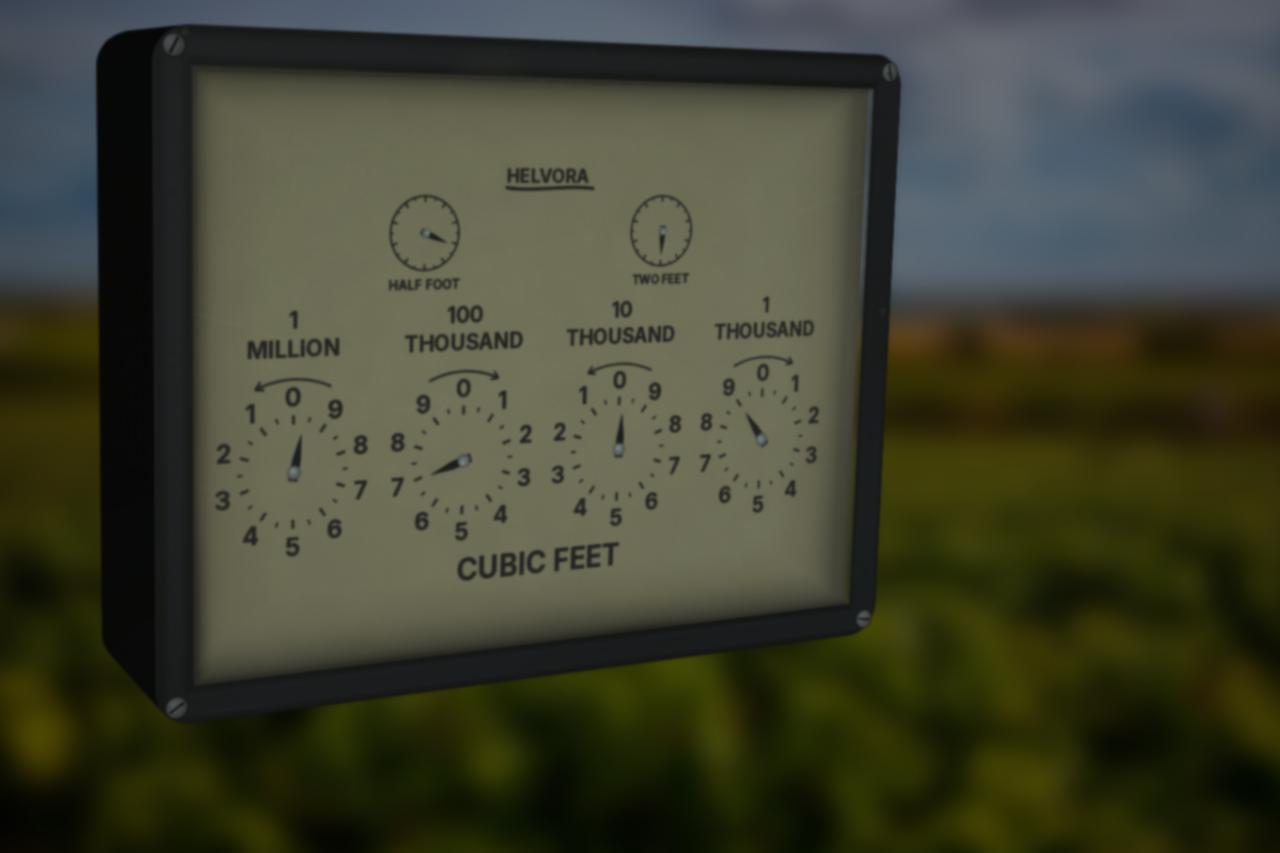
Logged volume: 969900 ft³
